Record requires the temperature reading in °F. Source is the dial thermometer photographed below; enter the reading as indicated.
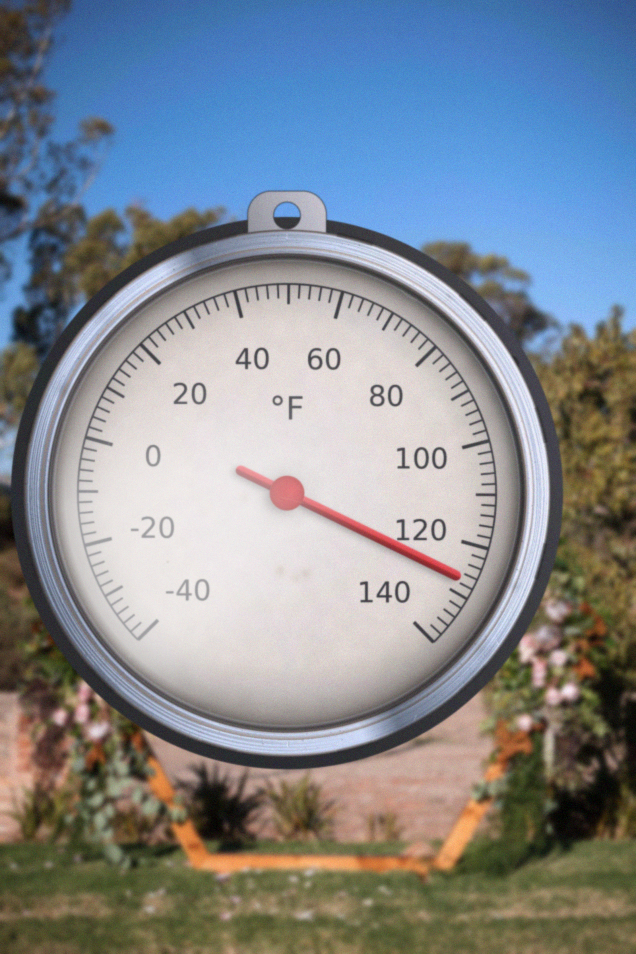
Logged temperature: 127 °F
